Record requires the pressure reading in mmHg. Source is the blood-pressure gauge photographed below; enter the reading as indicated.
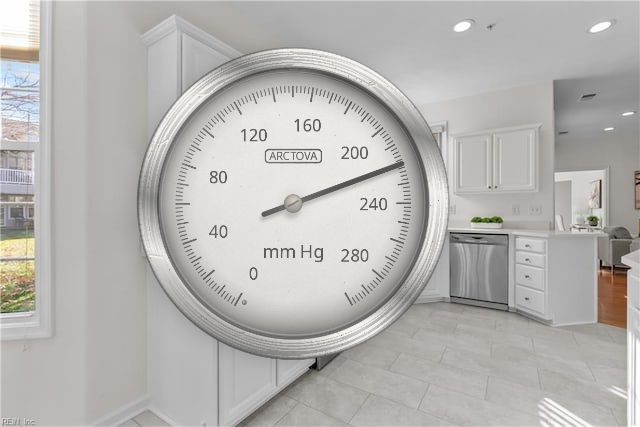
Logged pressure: 220 mmHg
